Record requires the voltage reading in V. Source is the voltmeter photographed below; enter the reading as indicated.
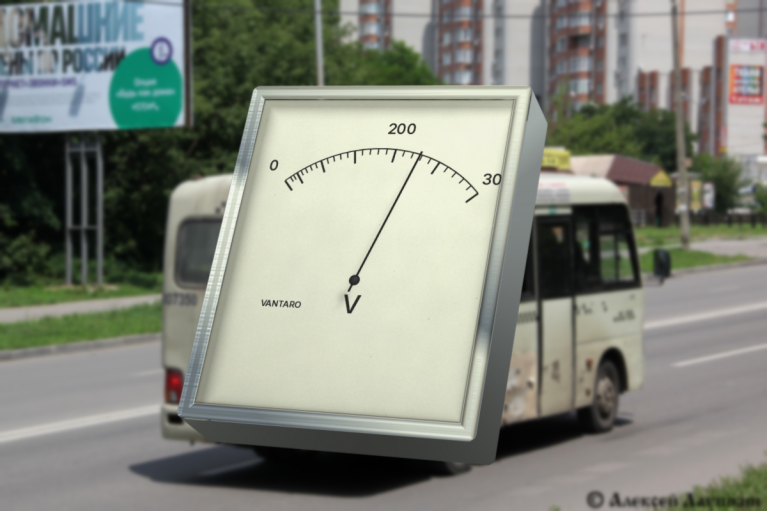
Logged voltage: 230 V
